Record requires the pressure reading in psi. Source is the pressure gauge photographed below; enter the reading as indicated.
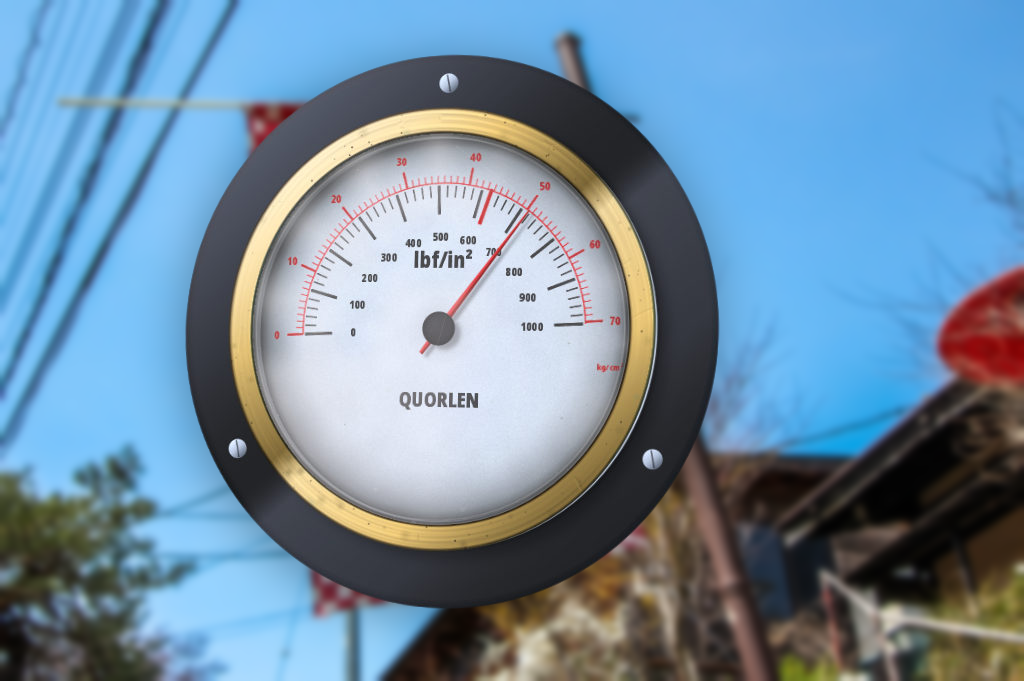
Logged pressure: 720 psi
